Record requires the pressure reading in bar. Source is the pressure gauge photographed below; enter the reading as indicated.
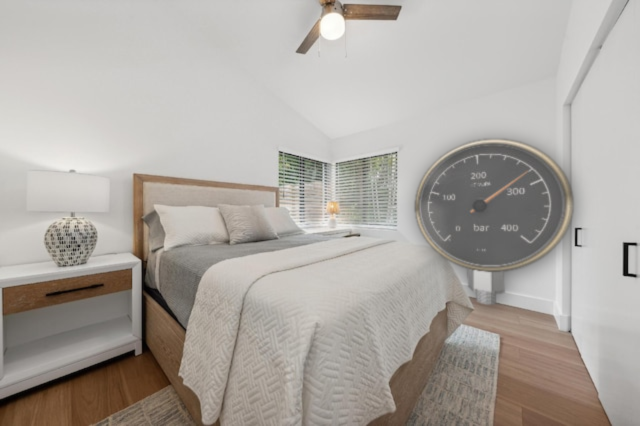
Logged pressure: 280 bar
